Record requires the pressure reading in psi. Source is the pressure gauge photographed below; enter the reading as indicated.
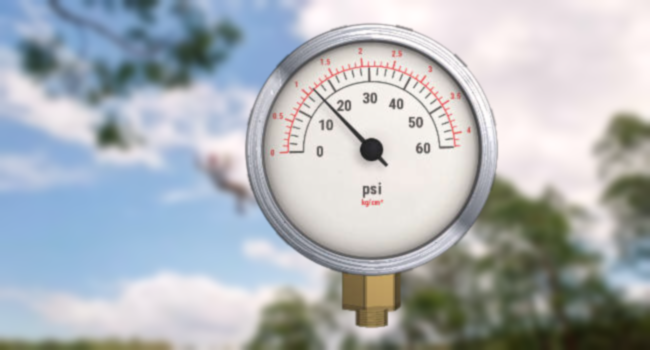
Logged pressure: 16 psi
